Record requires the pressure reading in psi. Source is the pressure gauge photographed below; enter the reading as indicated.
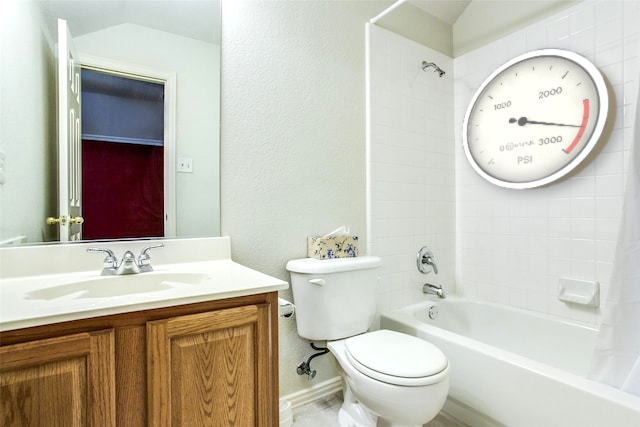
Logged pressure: 2700 psi
